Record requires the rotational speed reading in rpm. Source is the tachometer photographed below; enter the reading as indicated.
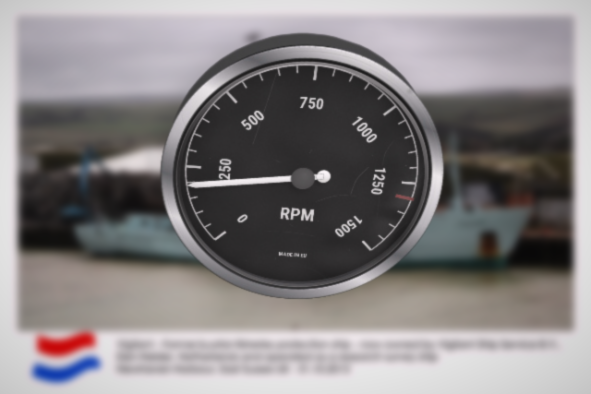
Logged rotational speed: 200 rpm
